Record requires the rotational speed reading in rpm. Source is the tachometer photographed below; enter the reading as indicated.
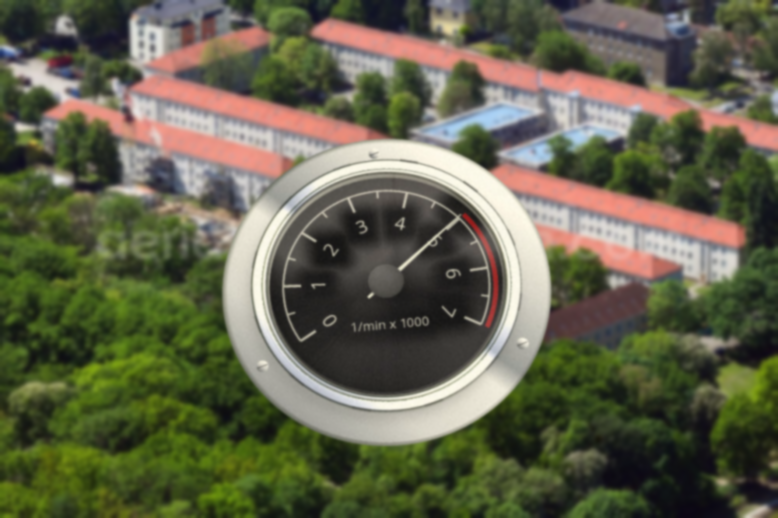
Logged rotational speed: 5000 rpm
